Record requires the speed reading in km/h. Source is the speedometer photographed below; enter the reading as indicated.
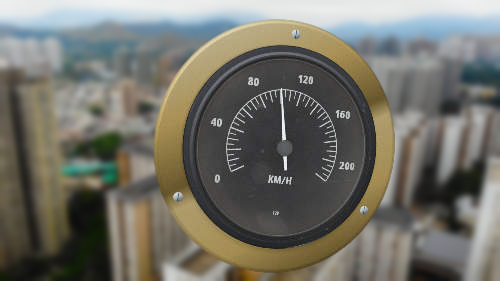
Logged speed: 100 km/h
